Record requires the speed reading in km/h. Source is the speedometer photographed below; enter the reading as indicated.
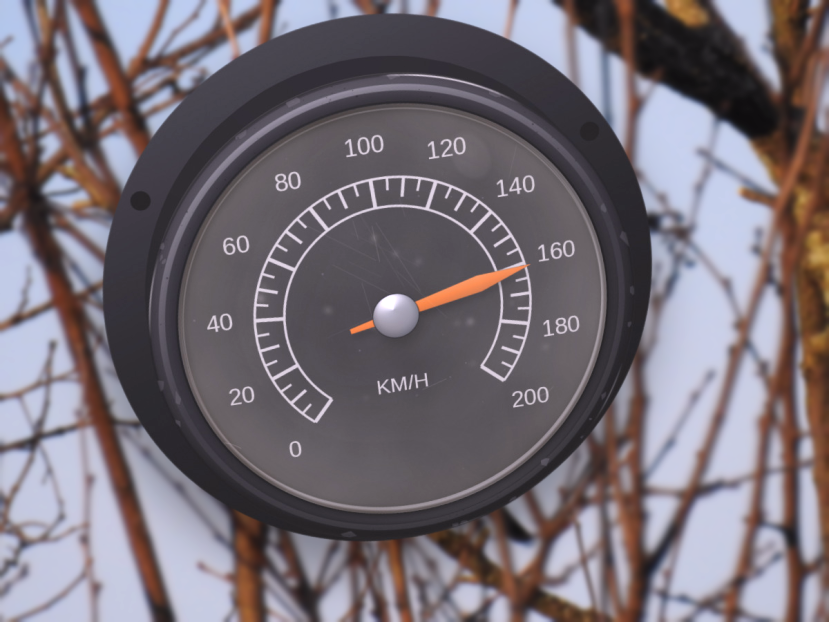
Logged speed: 160 km/h
